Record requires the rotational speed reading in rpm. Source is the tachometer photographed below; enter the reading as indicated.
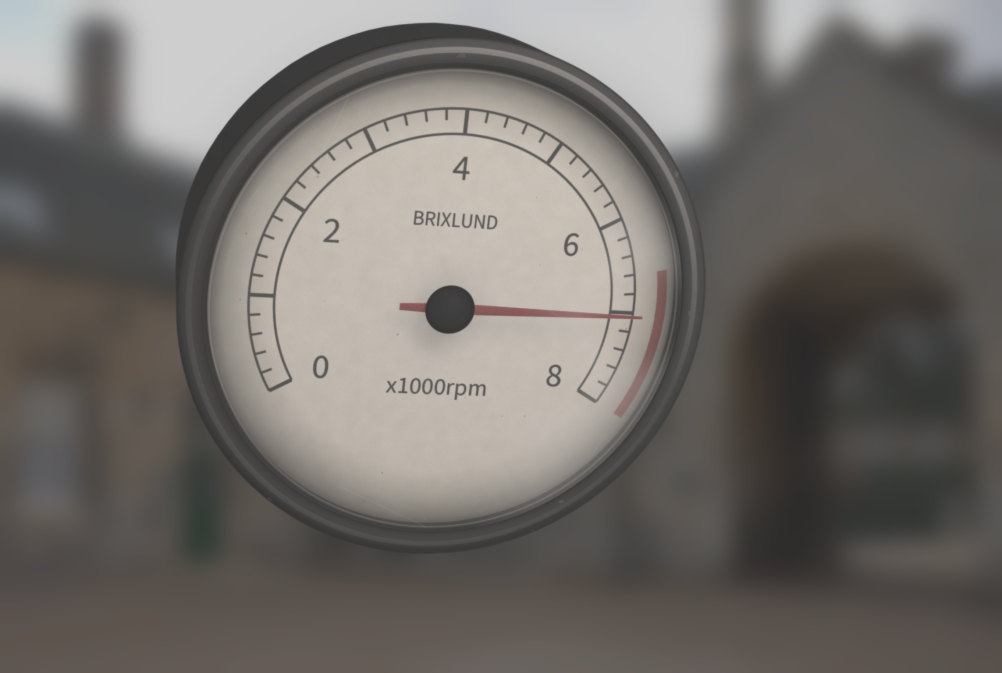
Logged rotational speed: 7000 rpm
